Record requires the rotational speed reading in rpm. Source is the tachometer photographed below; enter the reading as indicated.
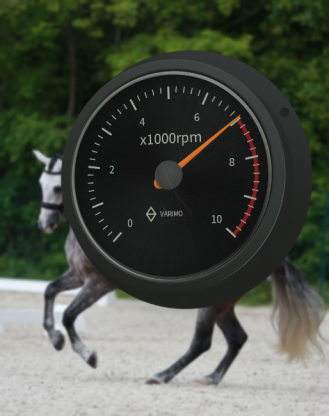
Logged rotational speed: 7000 rpm
